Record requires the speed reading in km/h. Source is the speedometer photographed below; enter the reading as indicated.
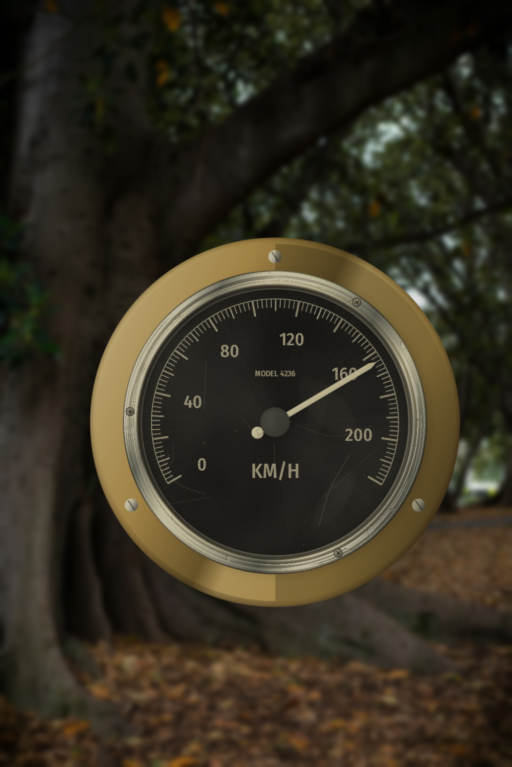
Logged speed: 164 km/h
